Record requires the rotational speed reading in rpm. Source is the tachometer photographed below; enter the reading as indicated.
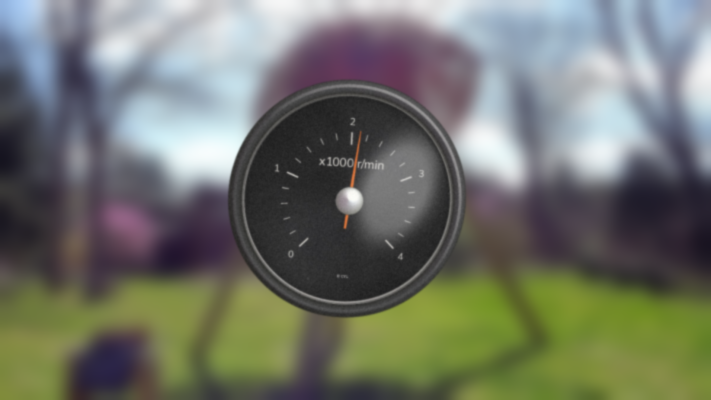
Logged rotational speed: 2100 rpm
